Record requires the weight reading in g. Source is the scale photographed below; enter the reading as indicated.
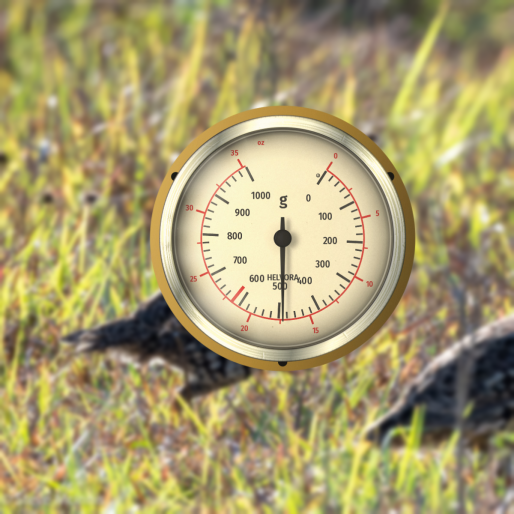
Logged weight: 490 g
